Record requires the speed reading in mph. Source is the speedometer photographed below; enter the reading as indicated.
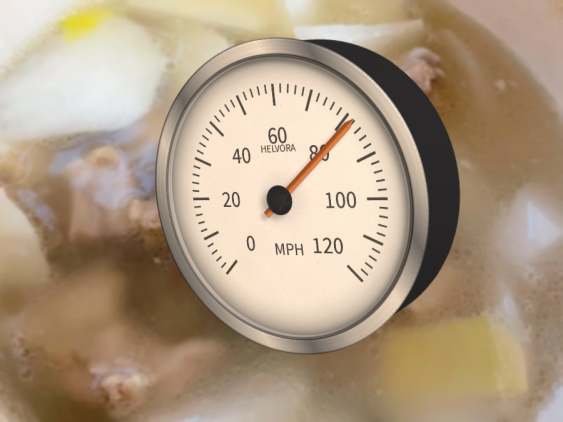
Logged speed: 82 mph
